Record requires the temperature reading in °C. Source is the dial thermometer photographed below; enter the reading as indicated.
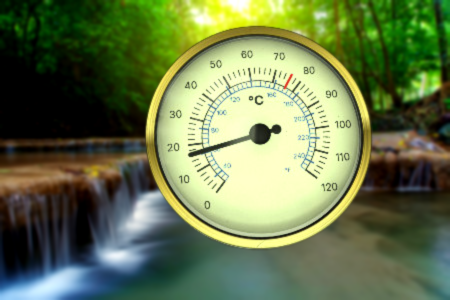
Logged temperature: 16 °C
